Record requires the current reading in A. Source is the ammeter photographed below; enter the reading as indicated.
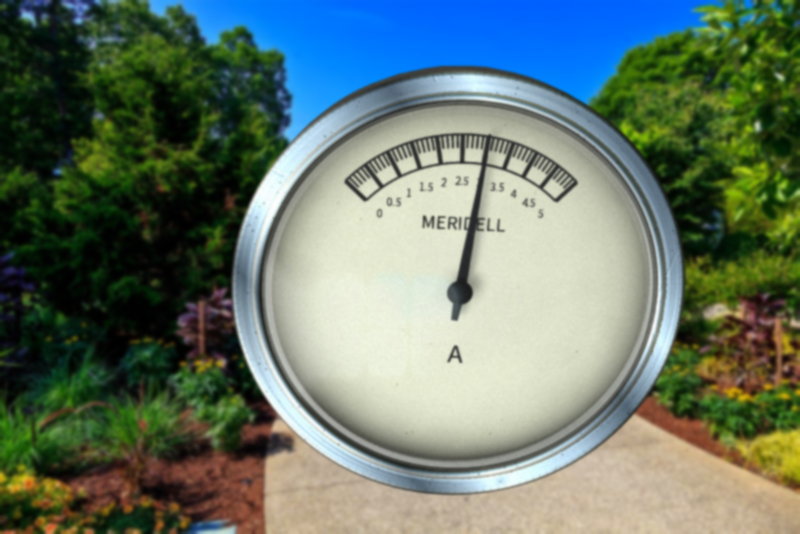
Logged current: 3 A
